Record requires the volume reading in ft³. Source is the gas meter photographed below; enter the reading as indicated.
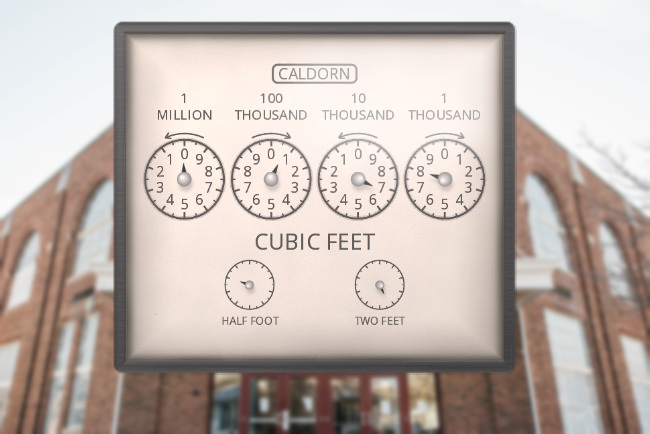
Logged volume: 6800 ft³
